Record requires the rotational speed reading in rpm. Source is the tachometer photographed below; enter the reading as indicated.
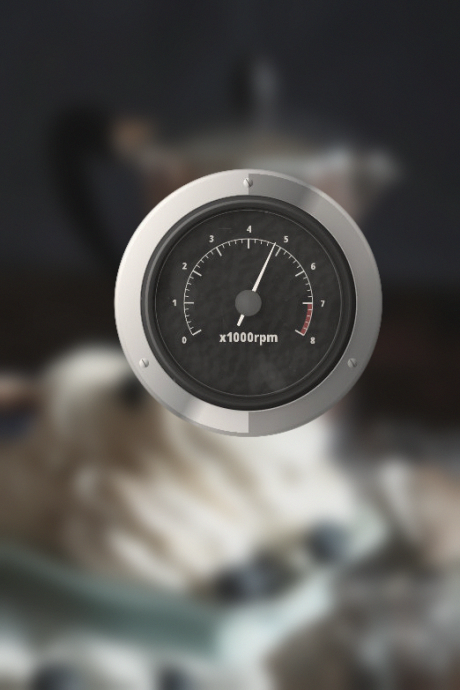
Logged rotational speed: 4800 rpm
